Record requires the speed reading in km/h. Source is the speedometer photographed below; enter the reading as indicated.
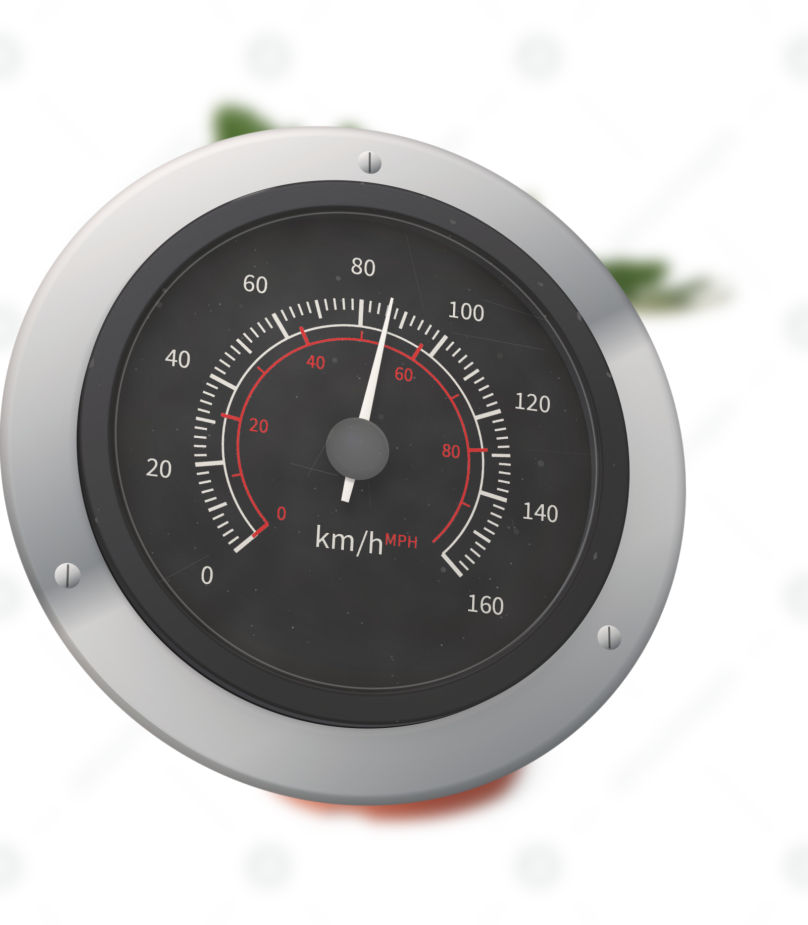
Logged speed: 86 km/h
